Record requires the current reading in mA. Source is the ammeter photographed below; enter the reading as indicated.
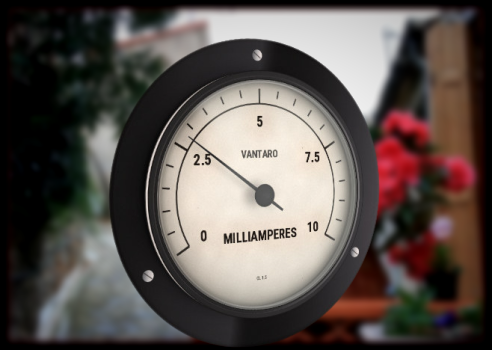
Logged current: 2.75 mA
